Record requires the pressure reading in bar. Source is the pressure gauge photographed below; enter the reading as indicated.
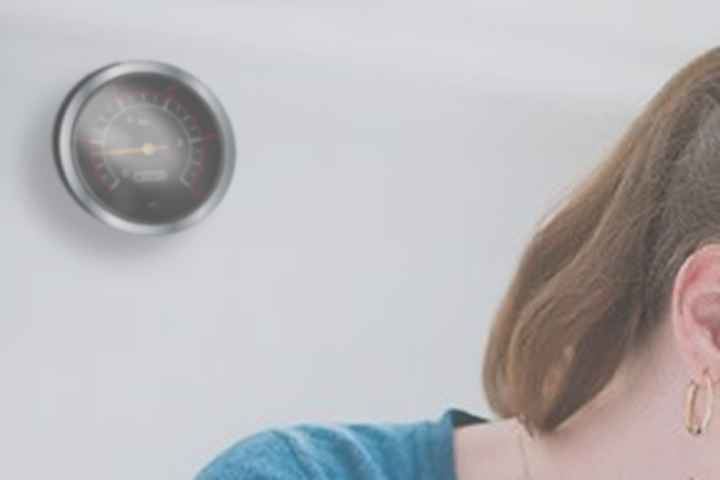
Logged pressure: 1.5 bar
